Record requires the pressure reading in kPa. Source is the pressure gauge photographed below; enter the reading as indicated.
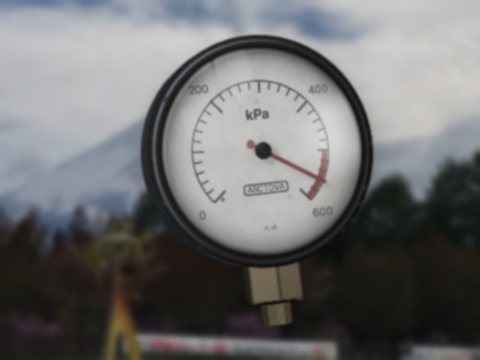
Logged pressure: 560 kPa
